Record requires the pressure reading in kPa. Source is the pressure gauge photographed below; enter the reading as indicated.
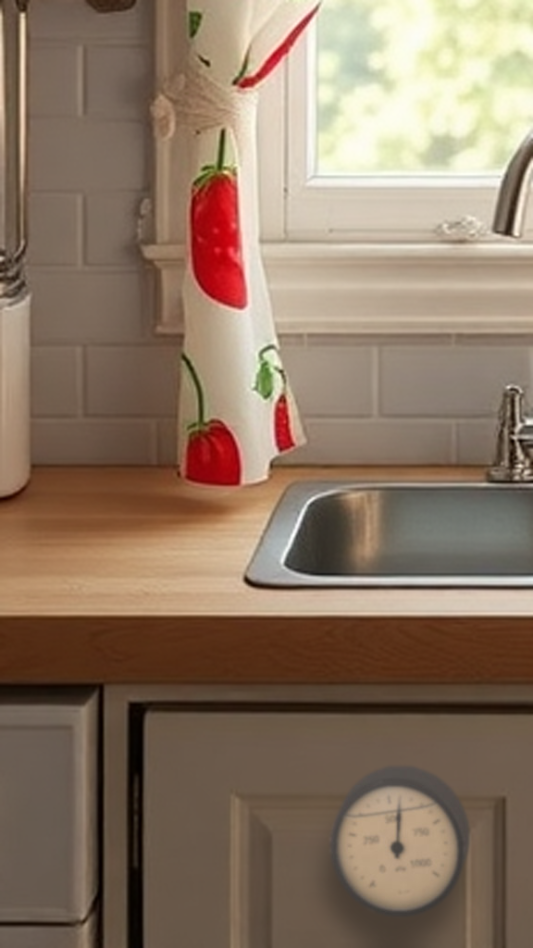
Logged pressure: 550 kPa
